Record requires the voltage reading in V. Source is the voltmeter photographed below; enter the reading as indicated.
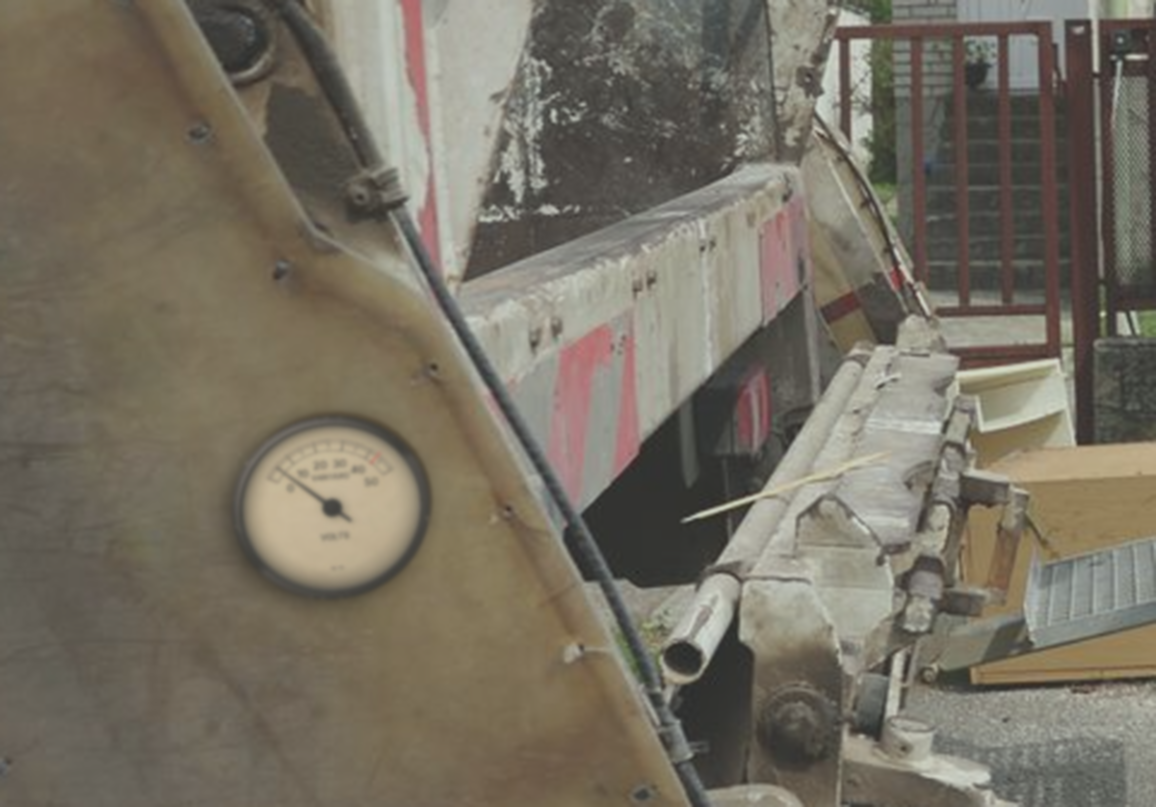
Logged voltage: 5 V
